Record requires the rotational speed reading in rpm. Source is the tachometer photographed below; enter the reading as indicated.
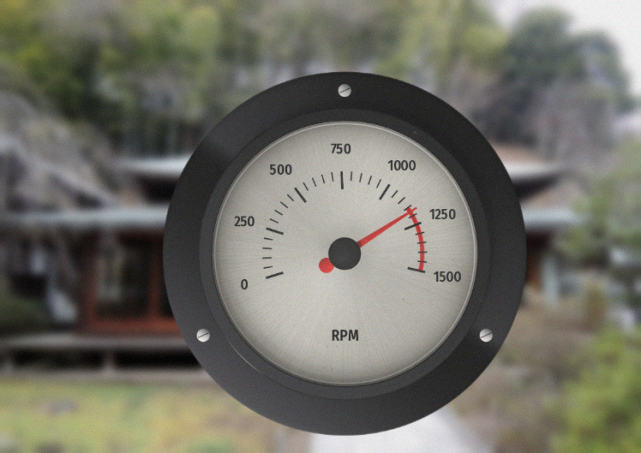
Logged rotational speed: 1175 rpm
